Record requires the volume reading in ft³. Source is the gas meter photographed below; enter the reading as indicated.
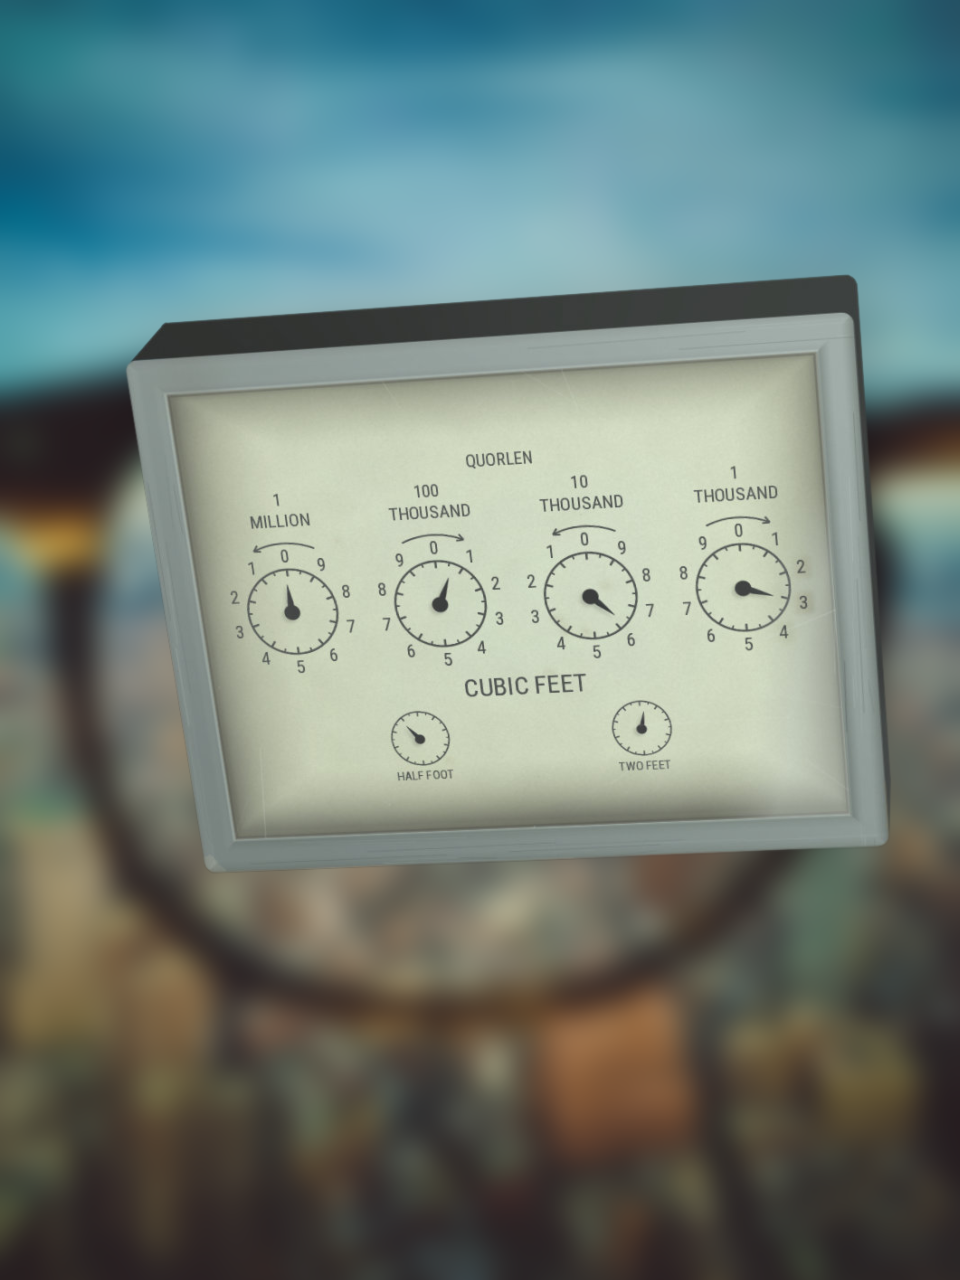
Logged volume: 6300 ft³
